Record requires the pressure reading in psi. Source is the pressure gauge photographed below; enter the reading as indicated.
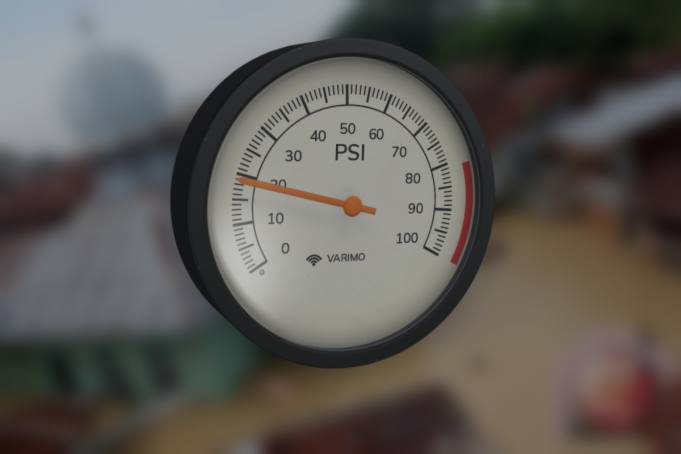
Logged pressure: 19 psi
